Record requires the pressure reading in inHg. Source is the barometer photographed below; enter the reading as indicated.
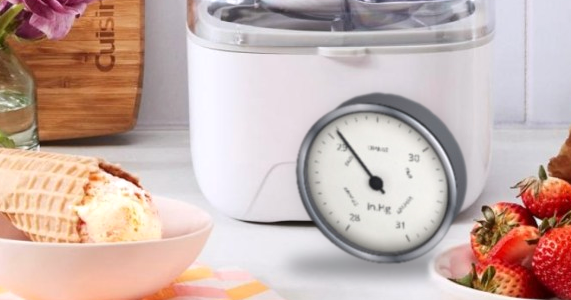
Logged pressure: 29.1 inHg
